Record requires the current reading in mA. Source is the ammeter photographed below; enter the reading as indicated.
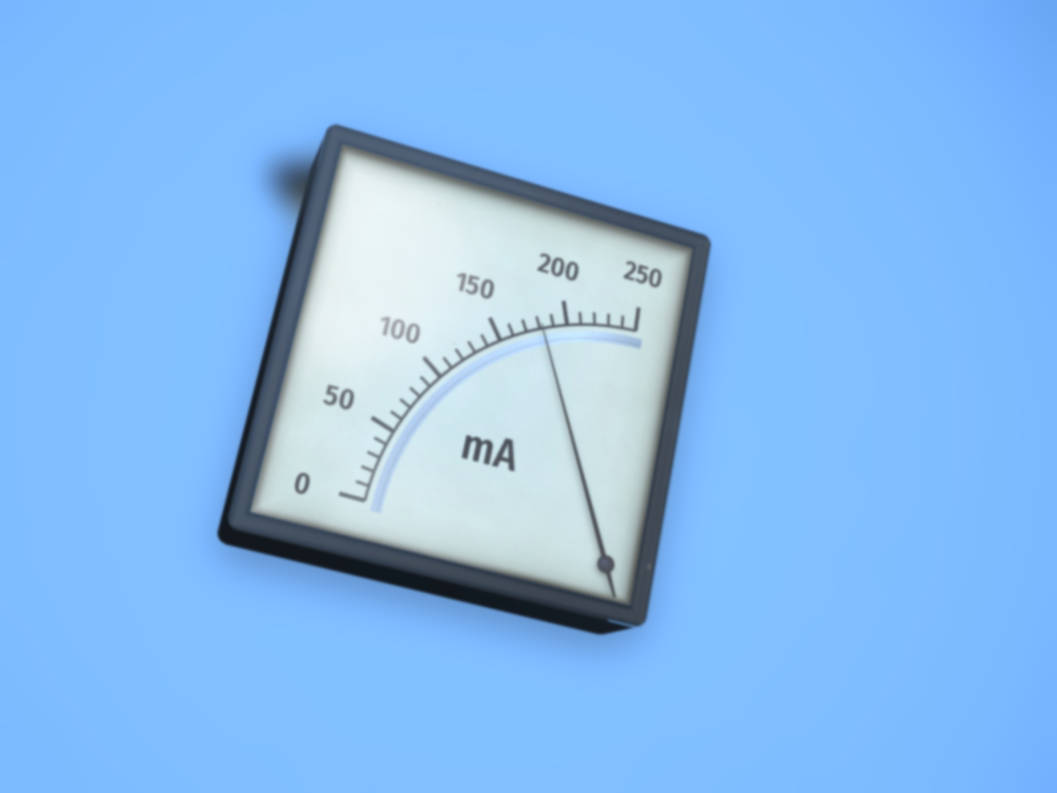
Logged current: 180 mA
